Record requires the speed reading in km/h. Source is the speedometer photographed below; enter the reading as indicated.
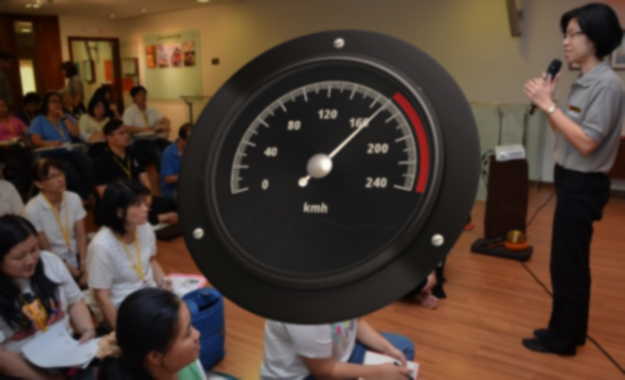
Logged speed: 170 km/h
